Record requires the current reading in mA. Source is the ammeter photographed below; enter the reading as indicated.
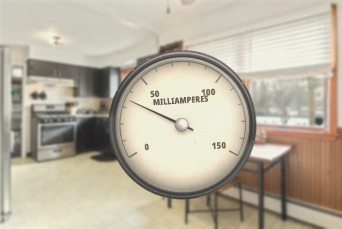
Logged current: 35 mA
